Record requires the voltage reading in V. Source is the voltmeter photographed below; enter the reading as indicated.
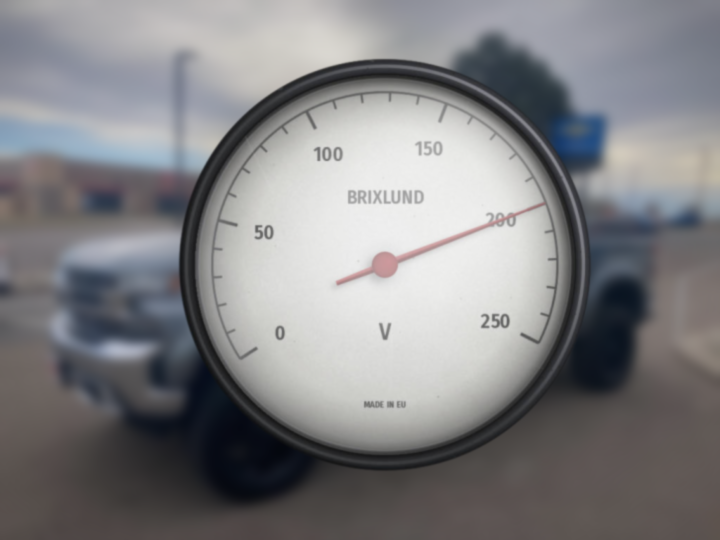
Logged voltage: 200 V
